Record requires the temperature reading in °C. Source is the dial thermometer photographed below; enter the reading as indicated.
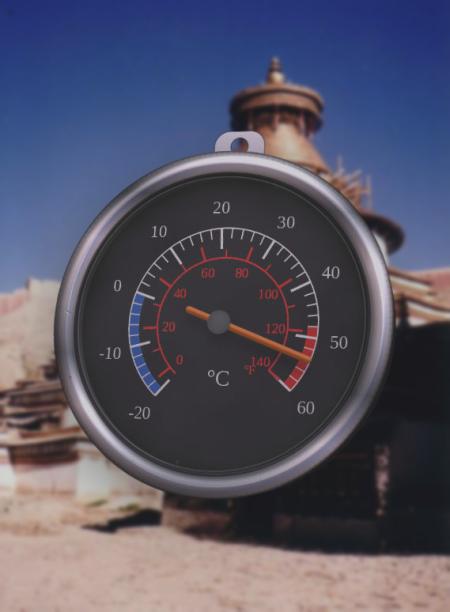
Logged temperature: 54 °C
